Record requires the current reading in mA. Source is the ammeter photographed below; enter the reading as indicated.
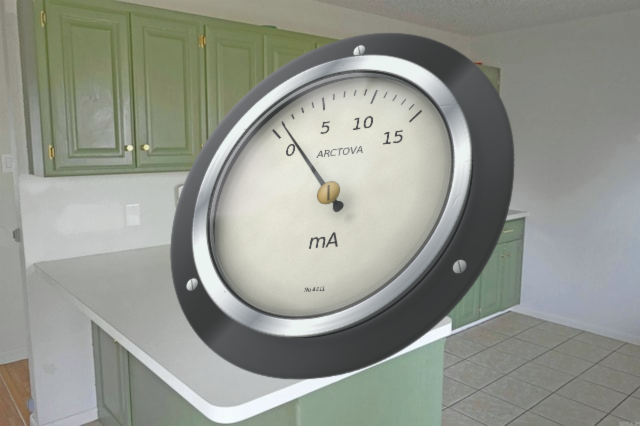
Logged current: 1 mA
